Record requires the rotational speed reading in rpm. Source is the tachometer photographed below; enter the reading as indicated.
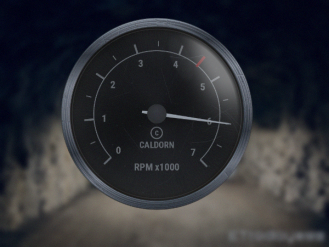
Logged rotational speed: 6000 rpm
